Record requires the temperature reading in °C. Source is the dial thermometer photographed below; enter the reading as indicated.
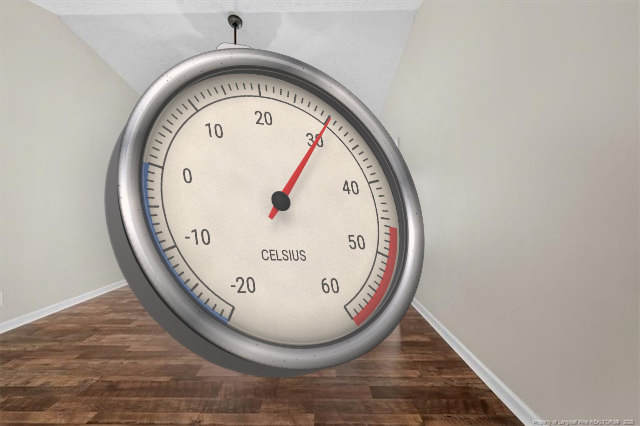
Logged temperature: 30 °C
